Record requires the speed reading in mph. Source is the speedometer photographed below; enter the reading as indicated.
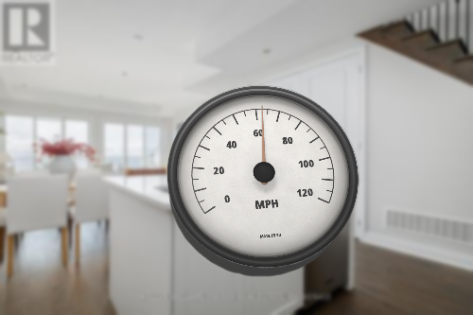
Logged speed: 62.5 mph
